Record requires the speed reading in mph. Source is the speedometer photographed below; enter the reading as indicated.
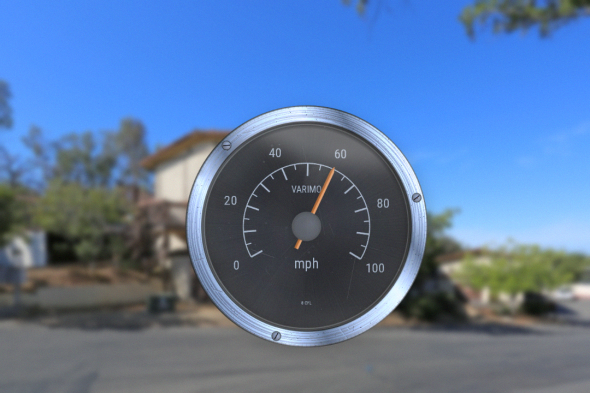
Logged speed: 60 mph
